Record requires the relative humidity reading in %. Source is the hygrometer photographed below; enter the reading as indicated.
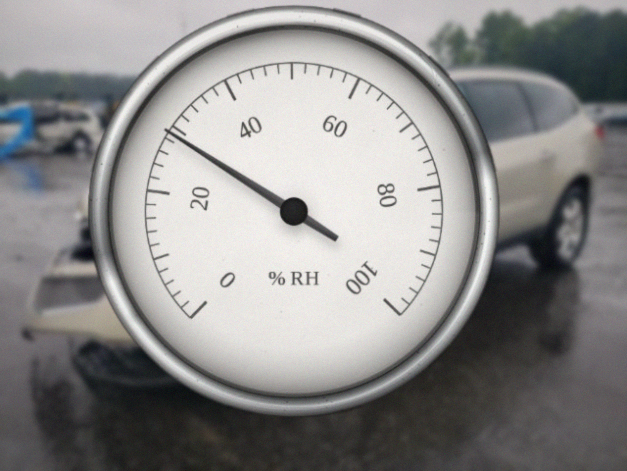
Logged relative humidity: 29 %
